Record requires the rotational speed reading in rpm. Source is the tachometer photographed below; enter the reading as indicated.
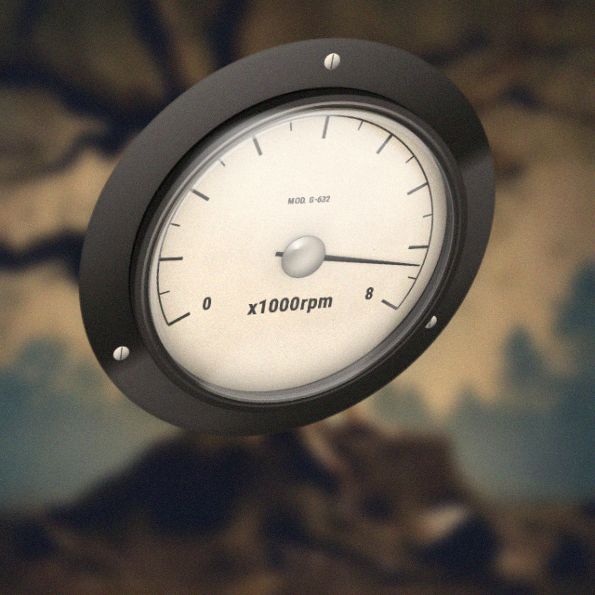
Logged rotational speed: 7250 rpm
